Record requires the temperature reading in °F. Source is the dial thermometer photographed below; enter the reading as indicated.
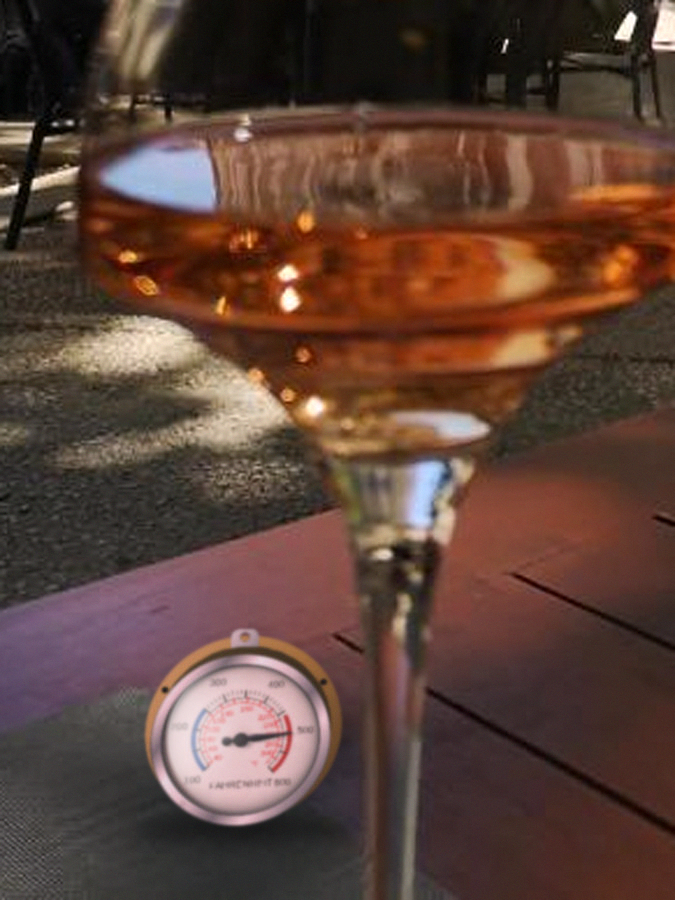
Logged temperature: 500 °F
